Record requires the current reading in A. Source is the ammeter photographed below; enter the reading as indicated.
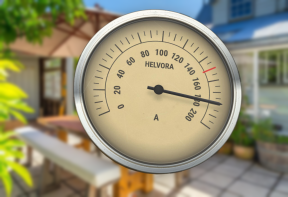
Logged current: 180 A
